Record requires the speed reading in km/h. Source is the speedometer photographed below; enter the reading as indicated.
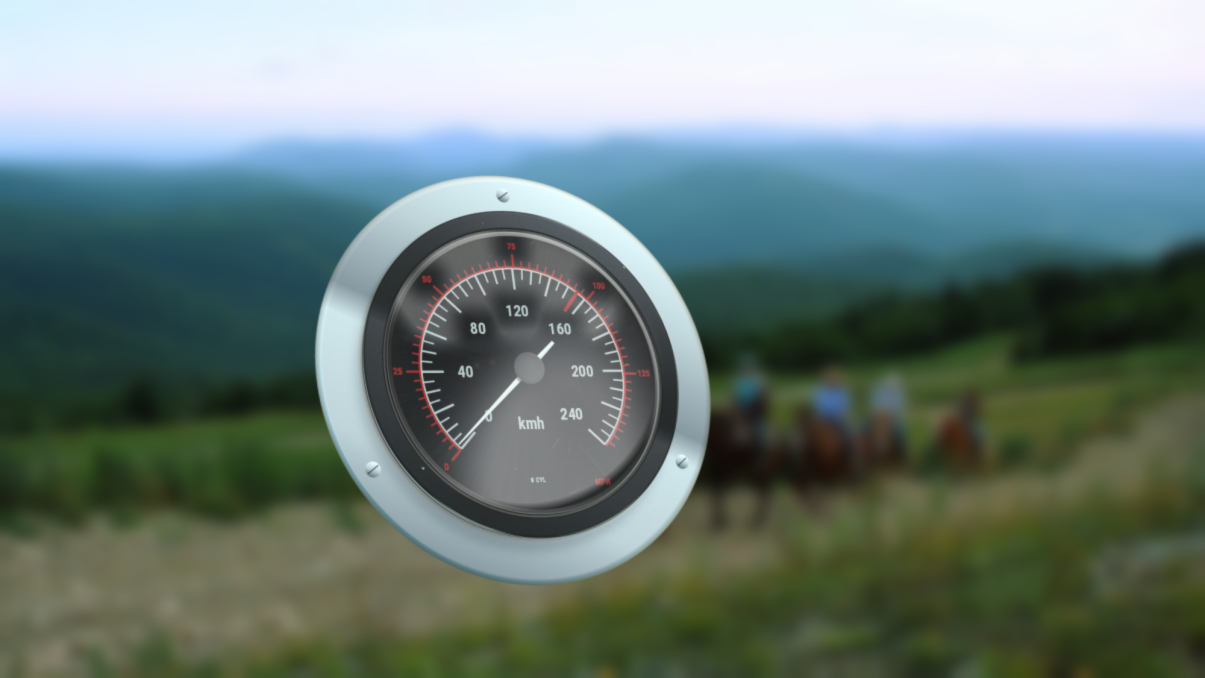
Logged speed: 2.5 km/h
